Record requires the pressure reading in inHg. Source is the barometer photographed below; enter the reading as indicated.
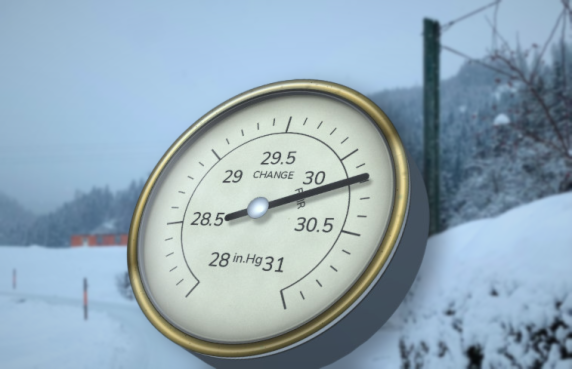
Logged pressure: 30.2 inHg
